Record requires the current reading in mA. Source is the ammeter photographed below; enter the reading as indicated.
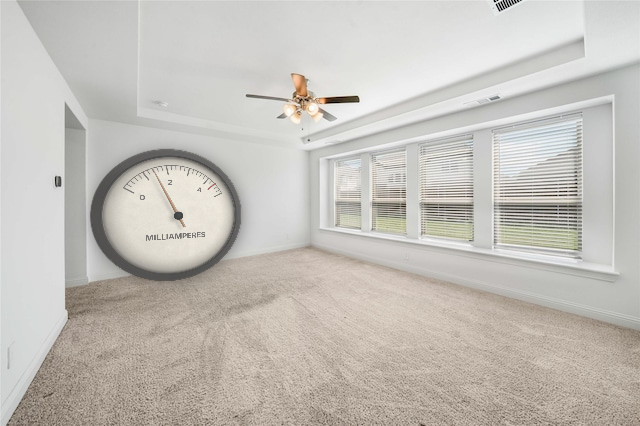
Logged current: 1.4 mA
